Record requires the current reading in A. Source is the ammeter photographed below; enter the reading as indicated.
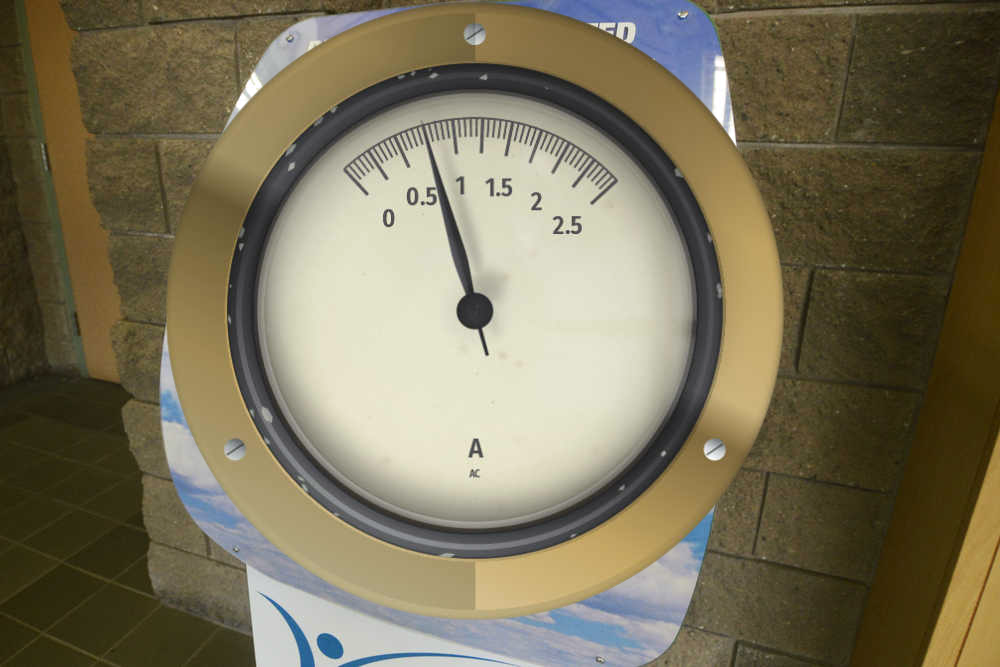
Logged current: 0.75 A
